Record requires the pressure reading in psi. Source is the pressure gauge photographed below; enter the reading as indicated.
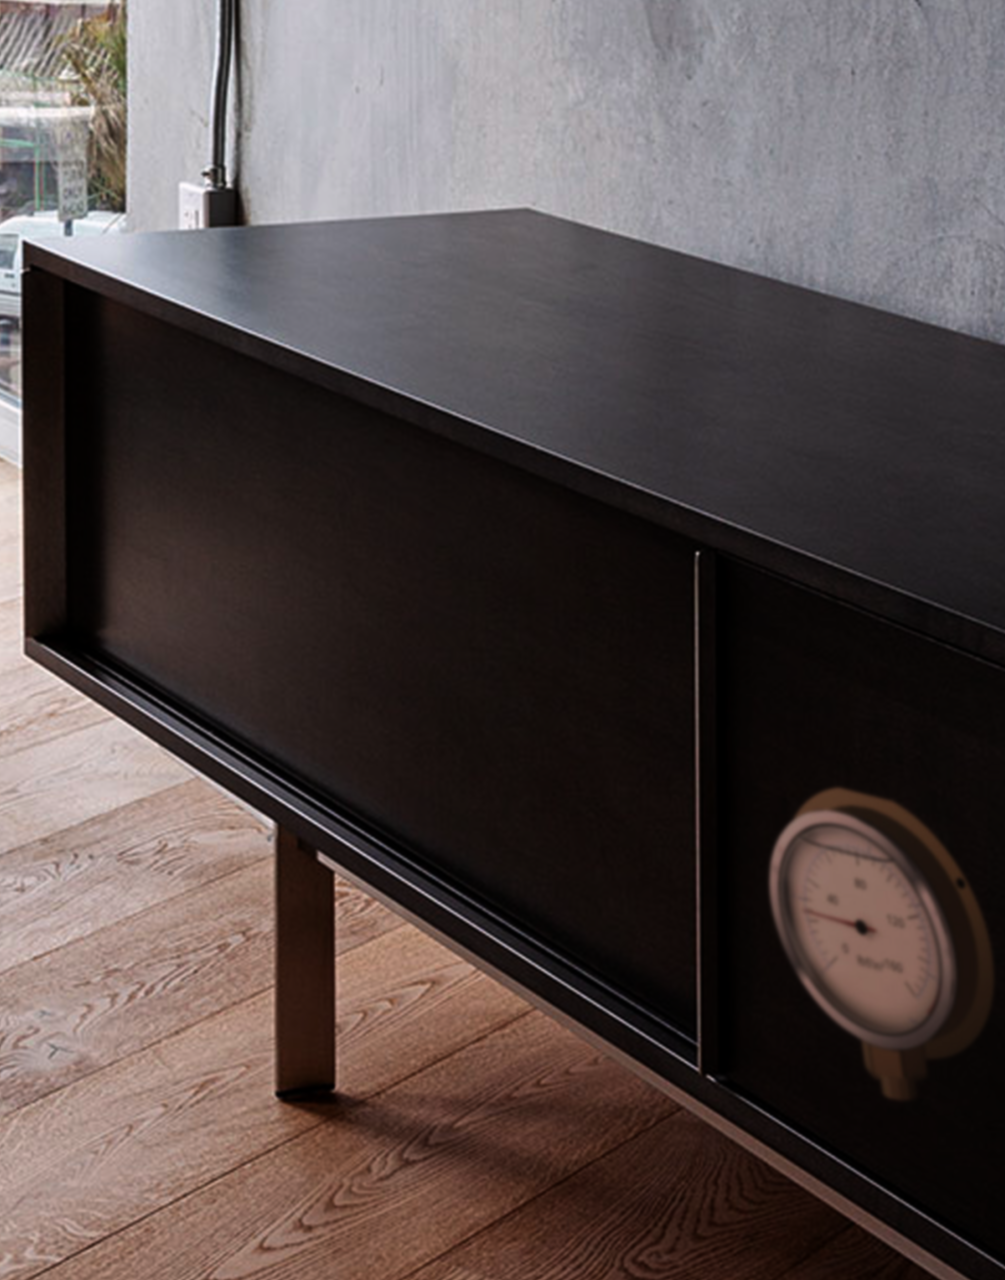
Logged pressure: 25 psi
